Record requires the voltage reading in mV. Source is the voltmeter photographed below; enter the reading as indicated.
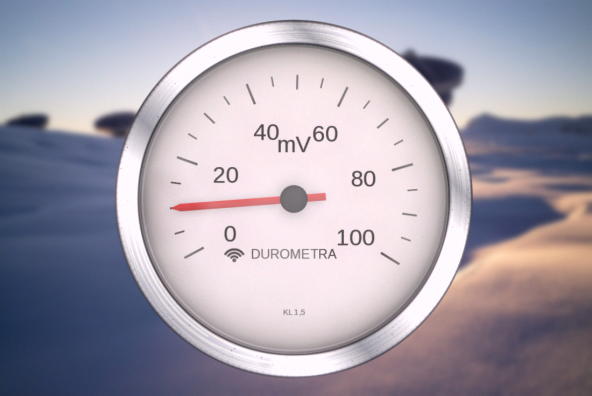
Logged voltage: 10 mV
